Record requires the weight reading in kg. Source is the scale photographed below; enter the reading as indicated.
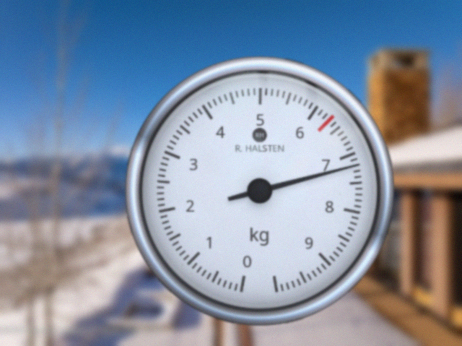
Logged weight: 7.2 kg
